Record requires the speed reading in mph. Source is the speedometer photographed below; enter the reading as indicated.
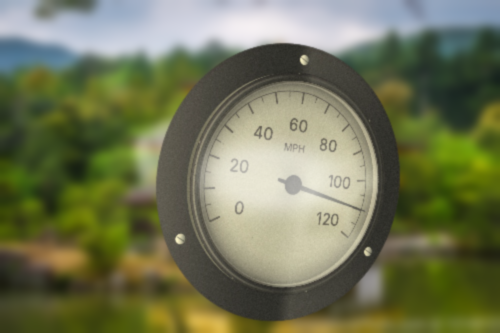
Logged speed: 110 mph
